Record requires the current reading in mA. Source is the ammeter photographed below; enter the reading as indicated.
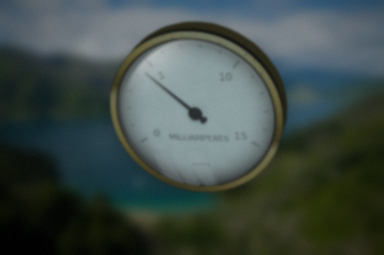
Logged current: 4.5 mA
